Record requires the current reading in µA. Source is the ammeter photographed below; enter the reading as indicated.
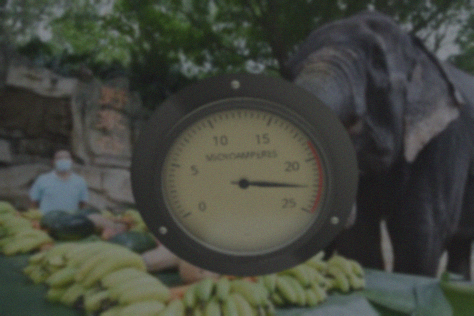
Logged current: 22.5 µA
